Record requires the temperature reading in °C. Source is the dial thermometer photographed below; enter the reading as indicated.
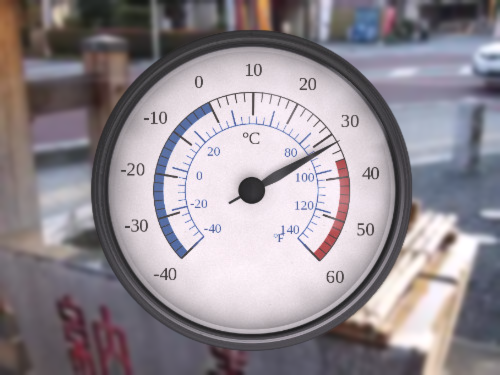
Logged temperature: 32 °C
